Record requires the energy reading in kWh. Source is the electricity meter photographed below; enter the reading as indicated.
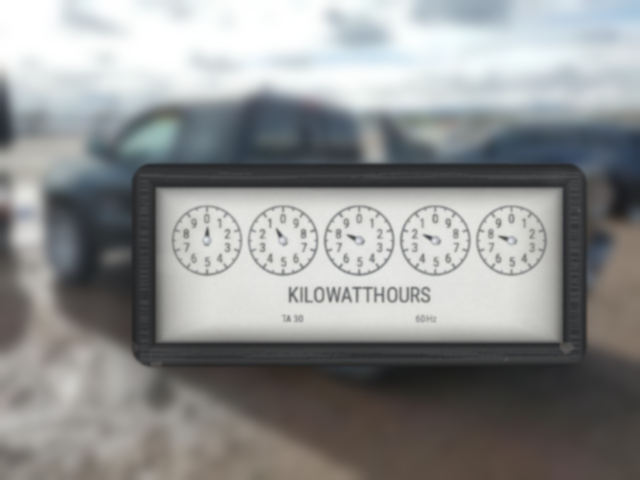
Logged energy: 818 kWh
